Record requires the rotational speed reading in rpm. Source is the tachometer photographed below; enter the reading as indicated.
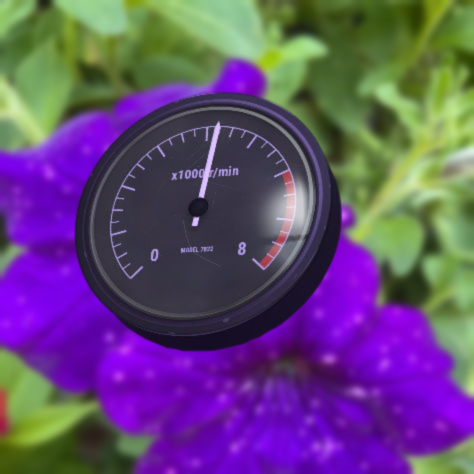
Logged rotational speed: 4250 rpm
